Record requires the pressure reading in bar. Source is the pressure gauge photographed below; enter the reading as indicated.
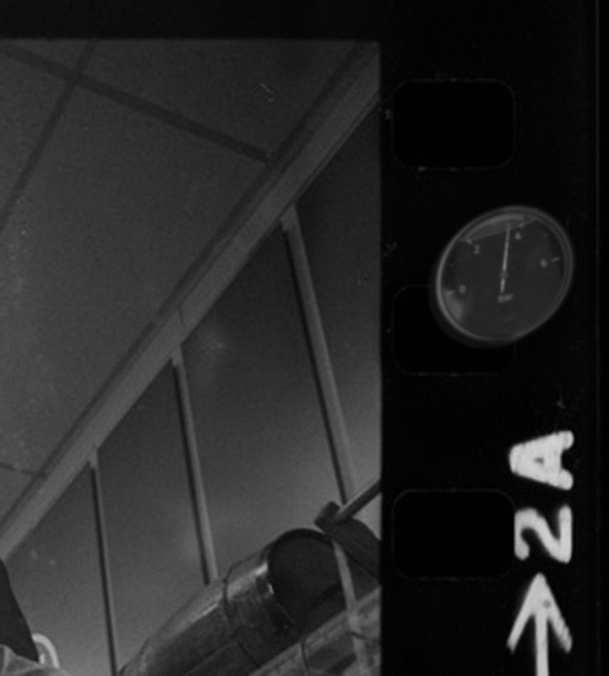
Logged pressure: 3.5 bar
